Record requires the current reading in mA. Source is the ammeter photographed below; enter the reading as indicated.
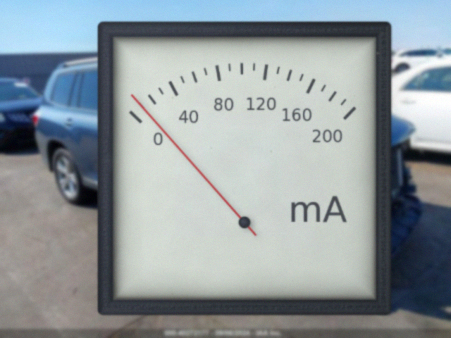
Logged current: 10 mA
